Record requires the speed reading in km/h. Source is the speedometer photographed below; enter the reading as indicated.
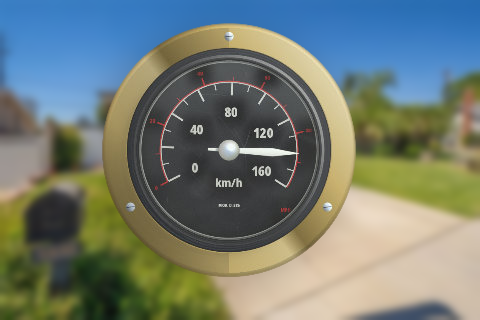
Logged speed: 140 km/h
